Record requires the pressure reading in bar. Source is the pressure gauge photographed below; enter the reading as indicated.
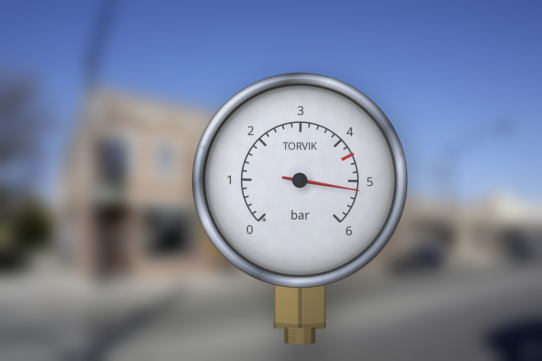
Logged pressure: 5.2 bar
